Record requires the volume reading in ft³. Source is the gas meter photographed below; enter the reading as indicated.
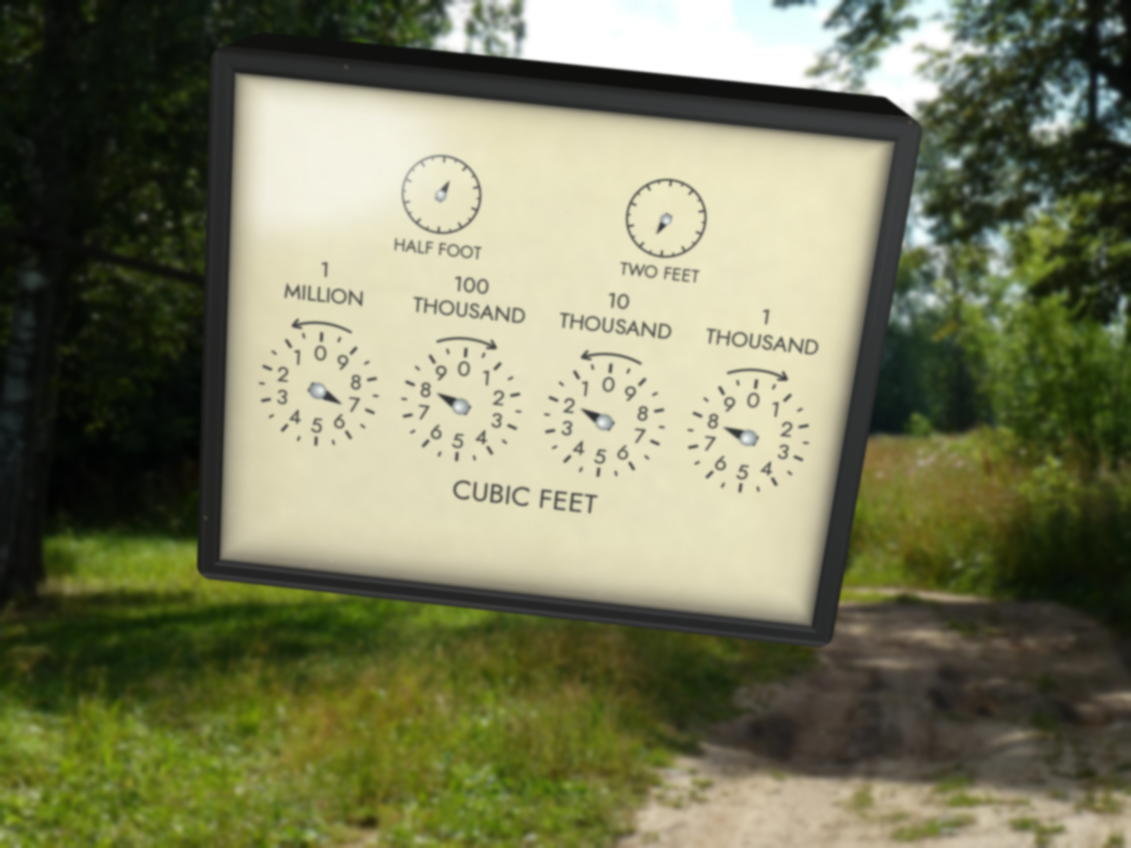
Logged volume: 681800 ft³
